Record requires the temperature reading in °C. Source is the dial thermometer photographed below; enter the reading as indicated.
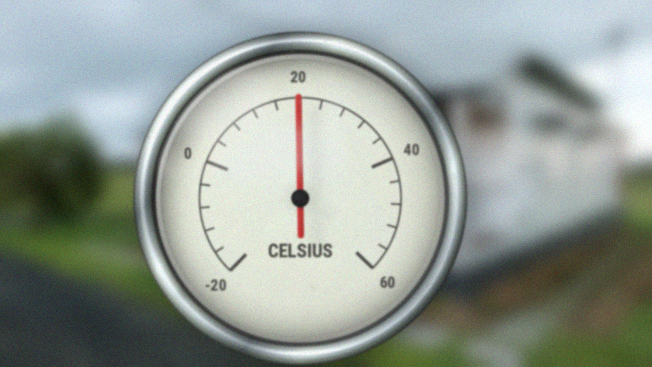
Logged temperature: 20 °C
